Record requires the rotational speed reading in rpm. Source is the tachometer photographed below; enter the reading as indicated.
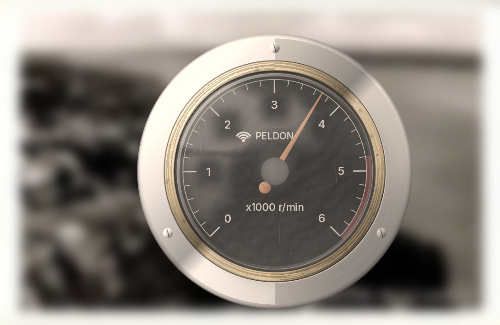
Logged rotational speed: 3700 rpm
